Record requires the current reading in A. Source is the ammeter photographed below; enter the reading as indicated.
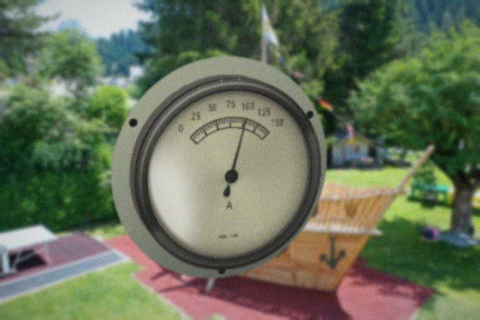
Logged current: 100 A
